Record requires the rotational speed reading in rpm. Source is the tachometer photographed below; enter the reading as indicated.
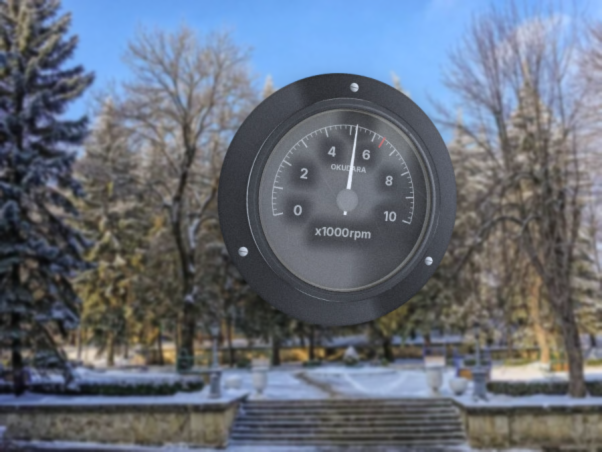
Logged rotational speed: 5200 rpm
